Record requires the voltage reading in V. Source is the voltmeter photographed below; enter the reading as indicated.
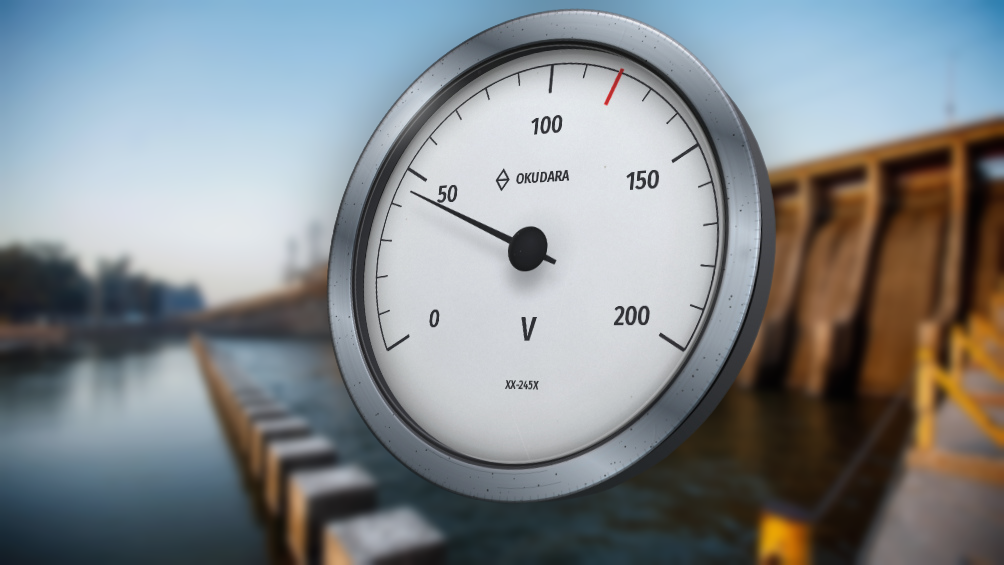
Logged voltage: 45 V
